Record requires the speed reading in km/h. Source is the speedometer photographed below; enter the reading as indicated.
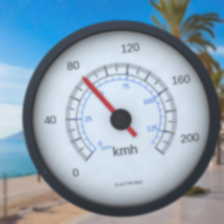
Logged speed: 80 km/h
